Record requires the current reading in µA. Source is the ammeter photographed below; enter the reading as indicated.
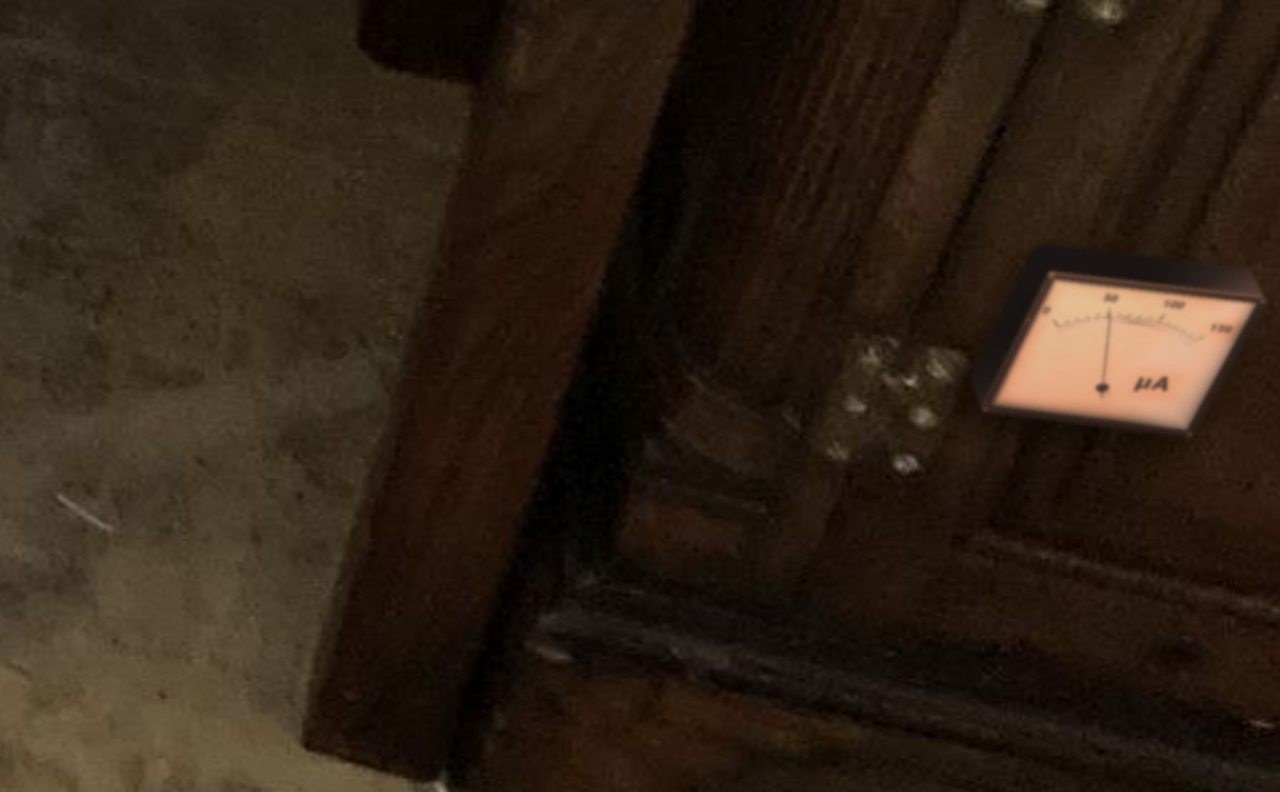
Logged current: 50 µA
